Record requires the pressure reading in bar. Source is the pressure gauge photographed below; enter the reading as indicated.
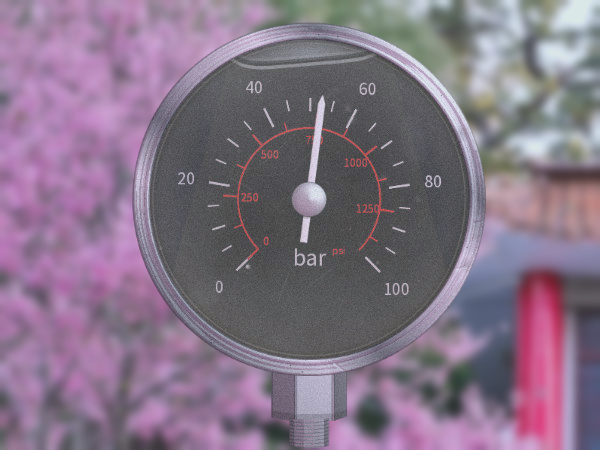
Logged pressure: 52.5 bar
